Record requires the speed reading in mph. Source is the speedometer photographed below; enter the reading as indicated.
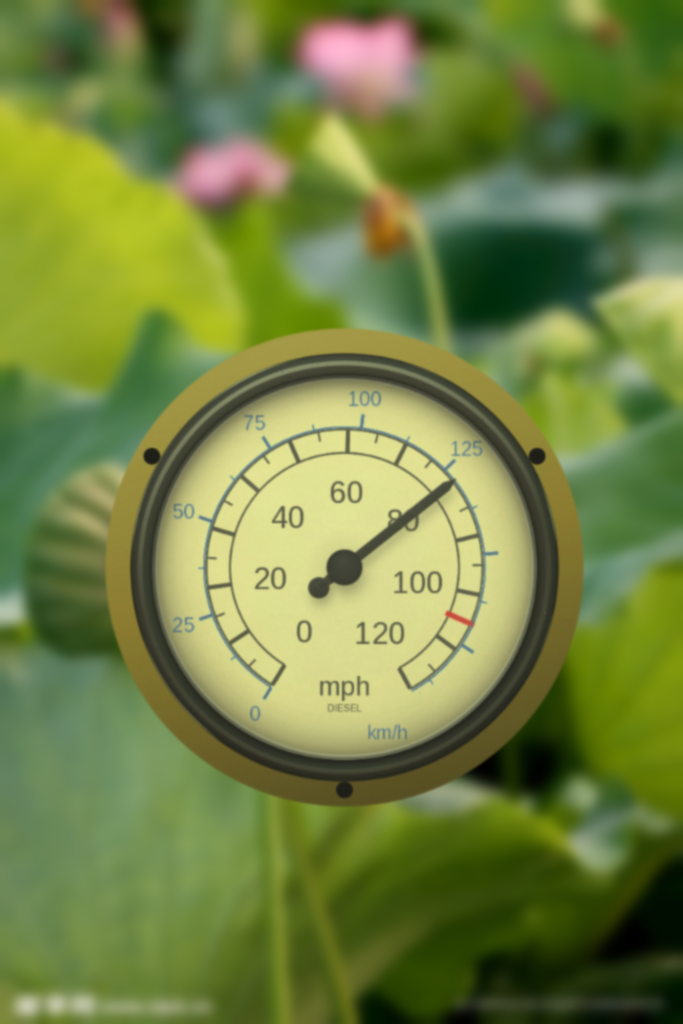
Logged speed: 80 mph
